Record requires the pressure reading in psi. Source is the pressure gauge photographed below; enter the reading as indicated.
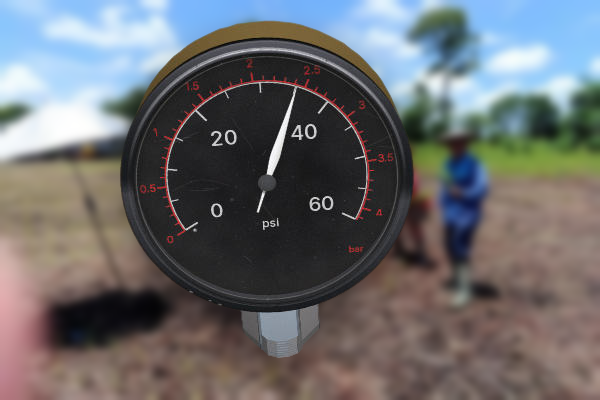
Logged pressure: 35 psi
